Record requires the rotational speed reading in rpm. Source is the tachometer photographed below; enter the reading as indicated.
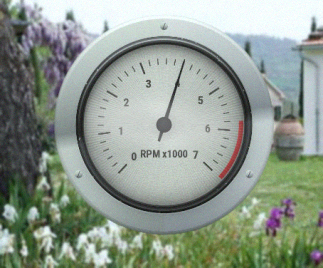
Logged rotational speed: 4000 rpm
